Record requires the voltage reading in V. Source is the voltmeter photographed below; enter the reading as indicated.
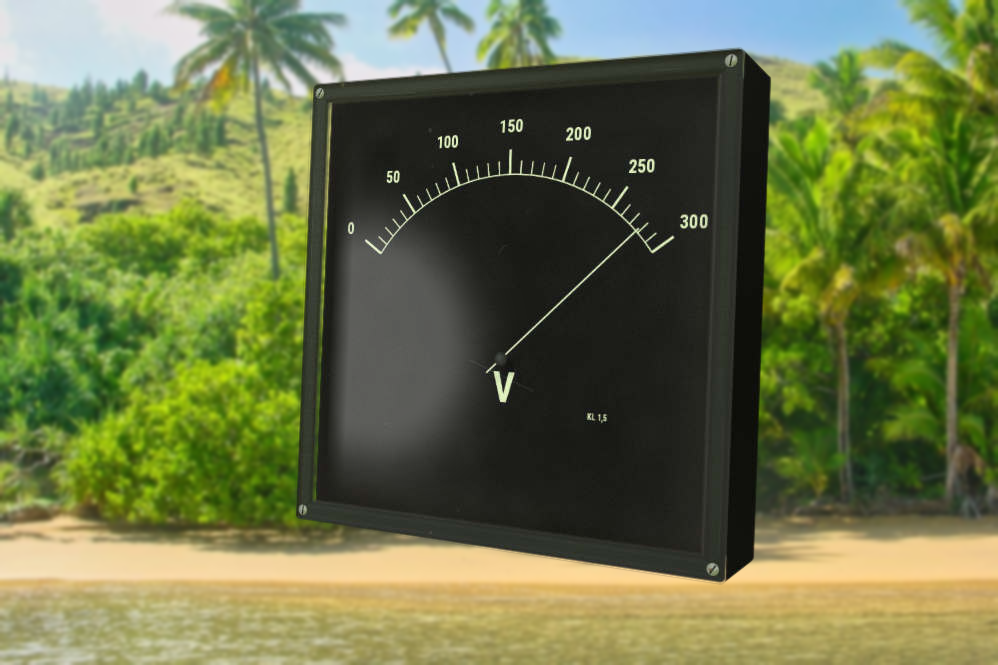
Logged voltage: 280 V
